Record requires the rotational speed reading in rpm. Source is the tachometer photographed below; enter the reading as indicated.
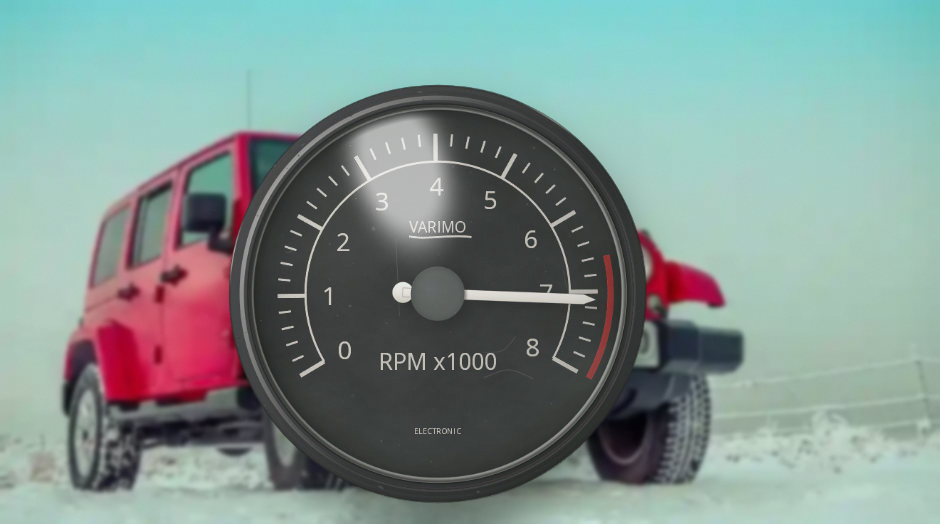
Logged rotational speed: 7100 rpm
